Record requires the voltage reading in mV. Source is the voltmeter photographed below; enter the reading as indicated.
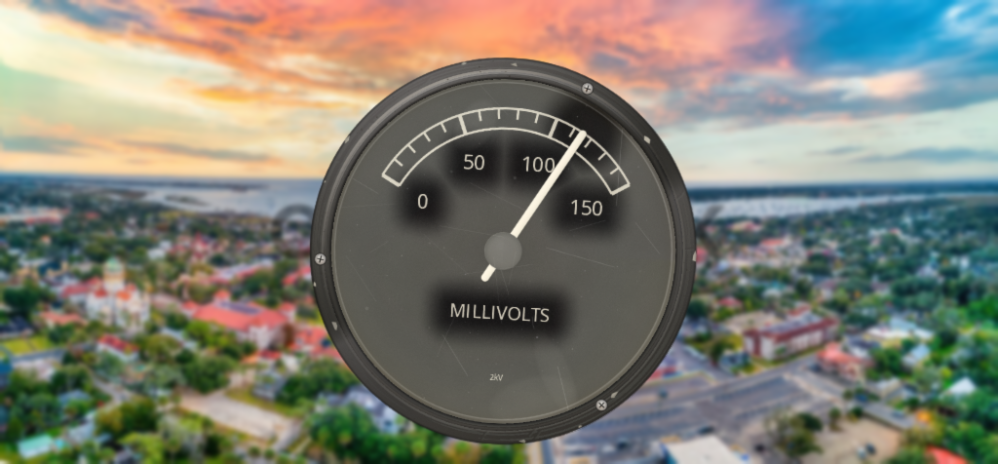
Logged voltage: 115 mV
